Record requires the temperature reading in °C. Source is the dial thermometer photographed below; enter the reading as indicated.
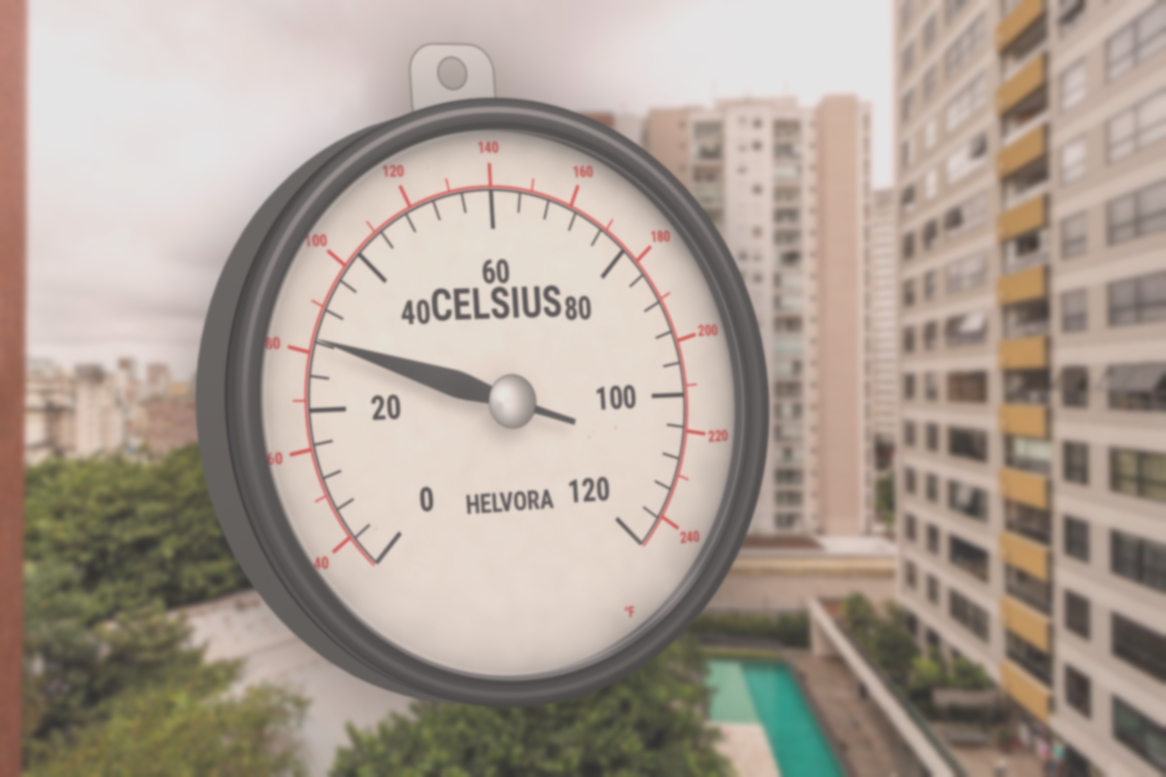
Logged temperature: 28 °C
